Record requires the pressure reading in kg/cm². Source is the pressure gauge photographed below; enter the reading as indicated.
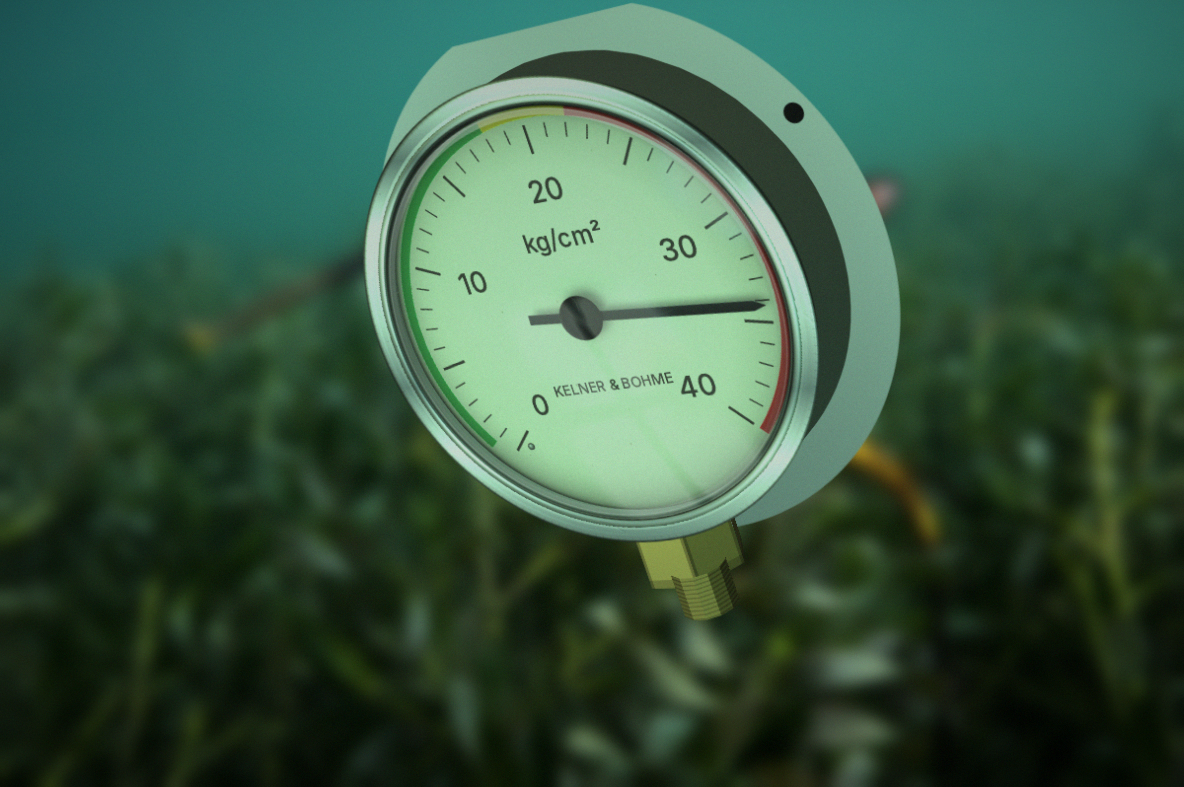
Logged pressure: 34 kg/cm²
